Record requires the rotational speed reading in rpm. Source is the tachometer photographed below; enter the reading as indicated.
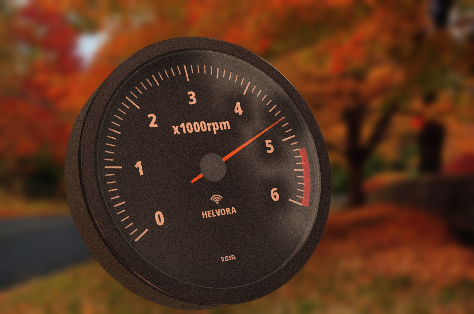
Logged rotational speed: 4700 rpm
